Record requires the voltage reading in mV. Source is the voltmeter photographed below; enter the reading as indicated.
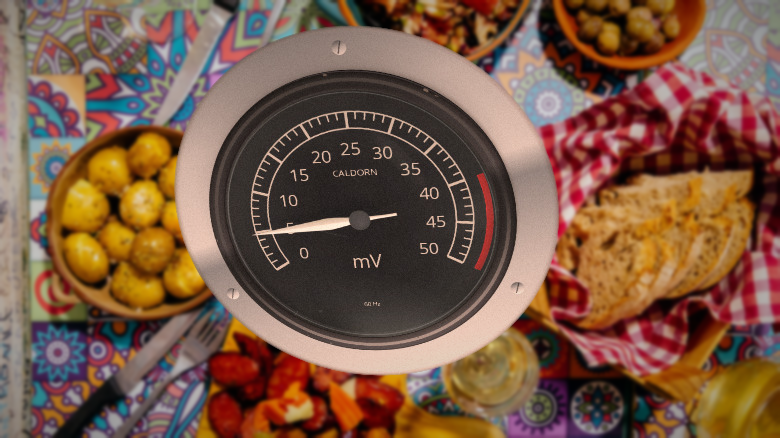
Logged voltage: 5 mV
